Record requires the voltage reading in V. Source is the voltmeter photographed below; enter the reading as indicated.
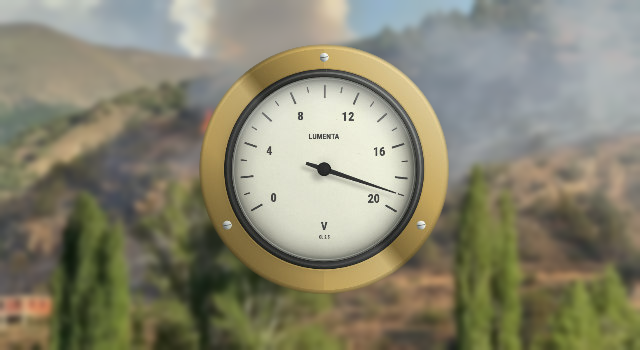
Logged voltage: 19 V
